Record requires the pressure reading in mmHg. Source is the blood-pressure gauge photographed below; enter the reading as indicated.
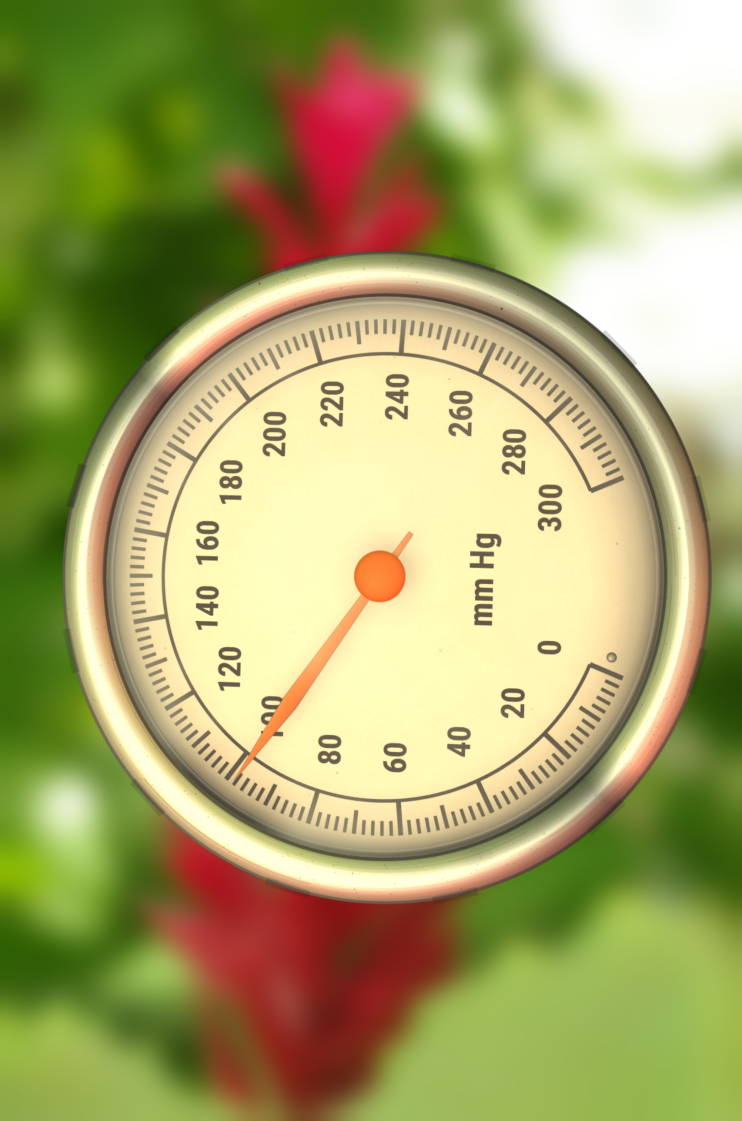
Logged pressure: 98 mmHg
